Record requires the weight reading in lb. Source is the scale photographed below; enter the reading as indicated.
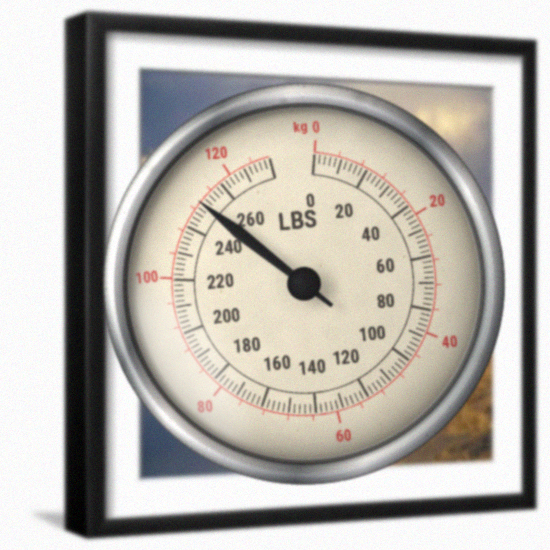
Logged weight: 250 lb
